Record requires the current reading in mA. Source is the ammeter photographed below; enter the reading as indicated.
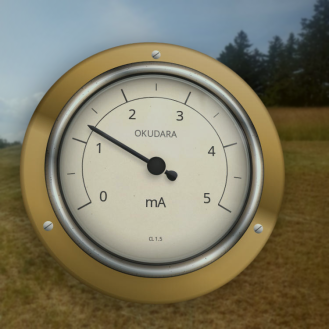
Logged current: 1.25 mA
